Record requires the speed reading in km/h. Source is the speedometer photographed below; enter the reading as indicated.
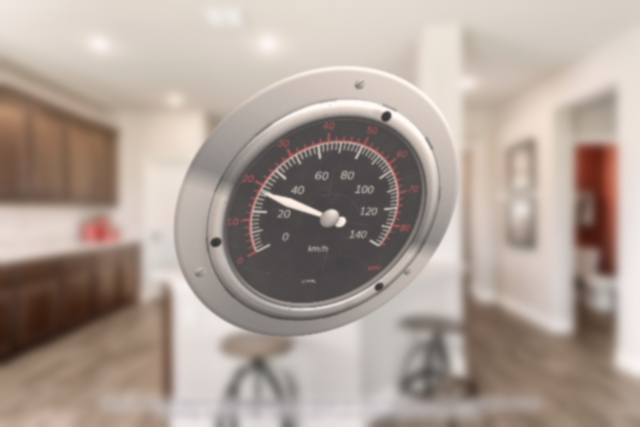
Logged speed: 30 km/h
